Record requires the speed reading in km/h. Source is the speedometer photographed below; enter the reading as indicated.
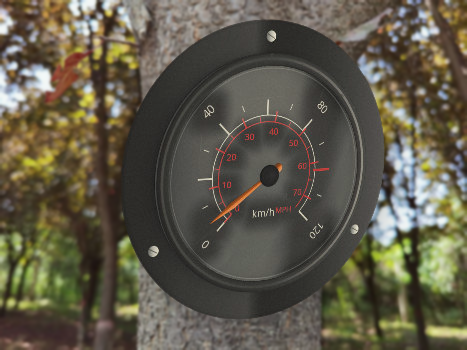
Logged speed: 5 km/h
